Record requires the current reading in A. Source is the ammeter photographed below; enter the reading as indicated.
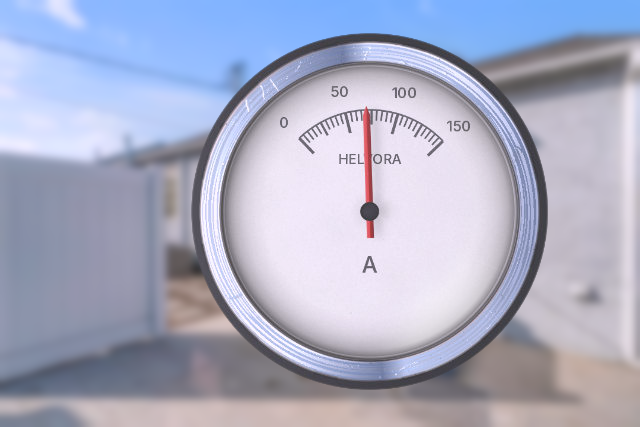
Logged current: 70 A
